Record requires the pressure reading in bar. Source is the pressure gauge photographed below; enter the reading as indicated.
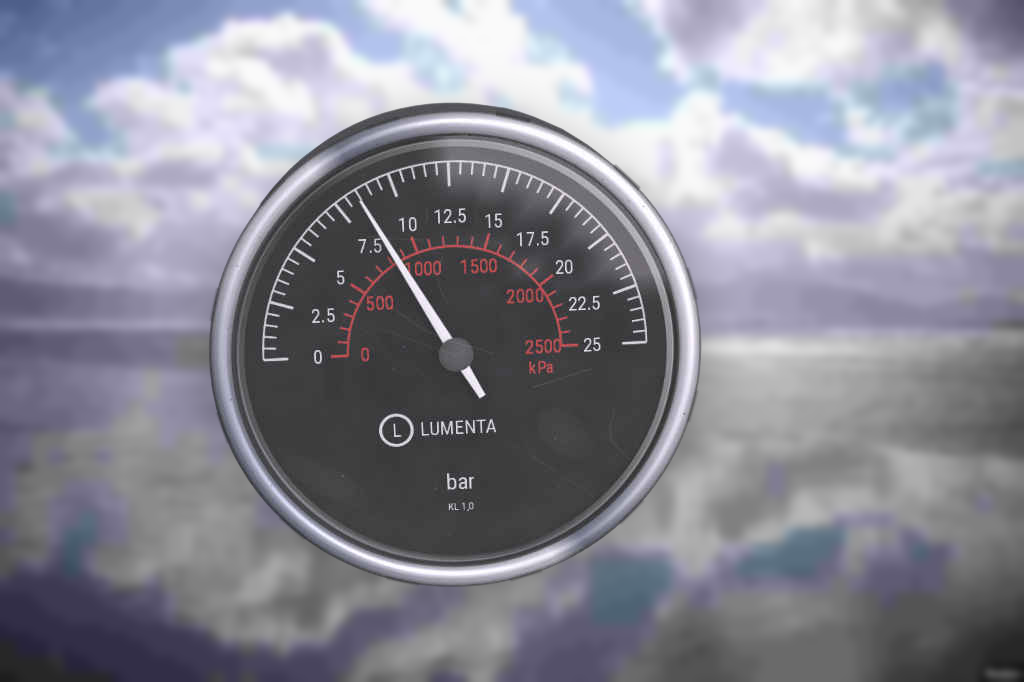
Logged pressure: 8.5 bar
